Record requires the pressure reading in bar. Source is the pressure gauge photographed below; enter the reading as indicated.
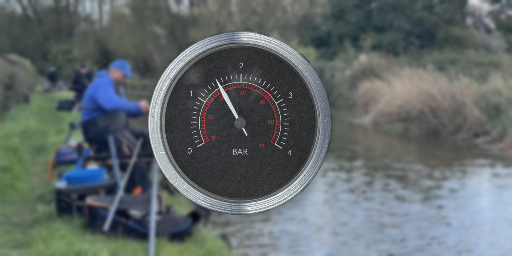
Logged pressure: 1.5 bar
